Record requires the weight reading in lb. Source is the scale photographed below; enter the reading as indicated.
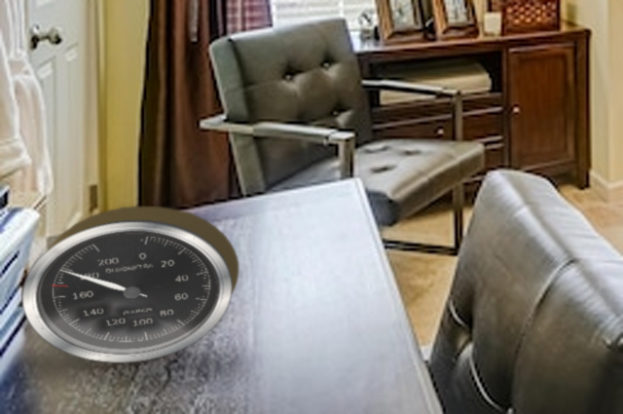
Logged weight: 180 lb
